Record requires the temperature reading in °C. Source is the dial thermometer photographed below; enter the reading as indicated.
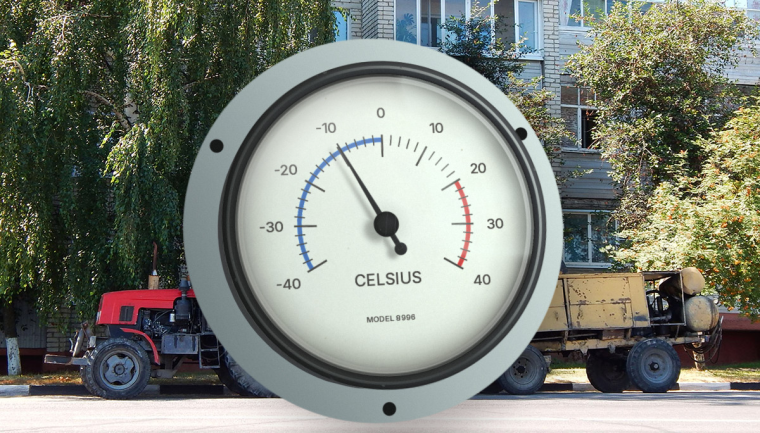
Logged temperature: -10 °C
